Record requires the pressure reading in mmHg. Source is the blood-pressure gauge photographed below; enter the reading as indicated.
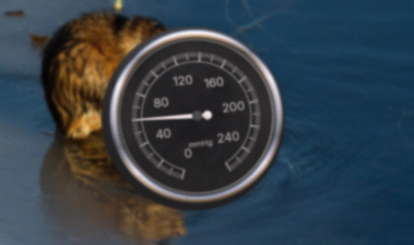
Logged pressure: 60 mmHg
